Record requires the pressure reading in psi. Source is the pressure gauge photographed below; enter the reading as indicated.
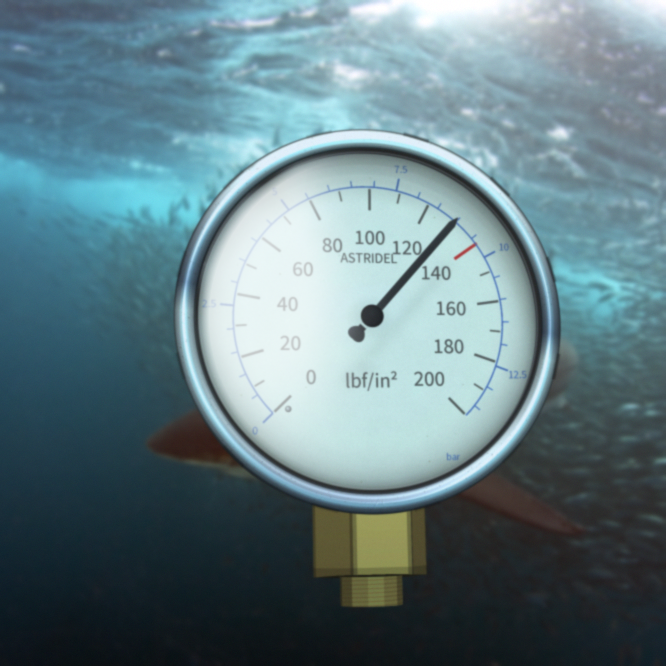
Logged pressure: 130 psi
